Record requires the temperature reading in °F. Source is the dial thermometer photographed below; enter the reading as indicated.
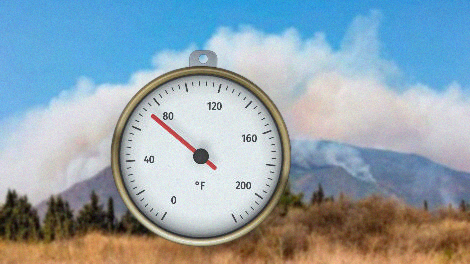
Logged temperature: 72 °F
